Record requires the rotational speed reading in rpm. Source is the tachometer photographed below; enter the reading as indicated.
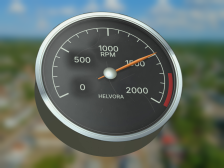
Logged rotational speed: 1500 rpm
